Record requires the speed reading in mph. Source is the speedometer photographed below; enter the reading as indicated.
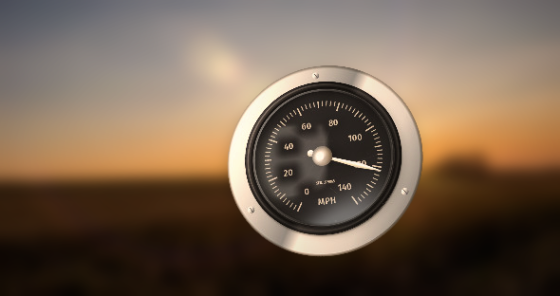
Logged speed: 122 mph
